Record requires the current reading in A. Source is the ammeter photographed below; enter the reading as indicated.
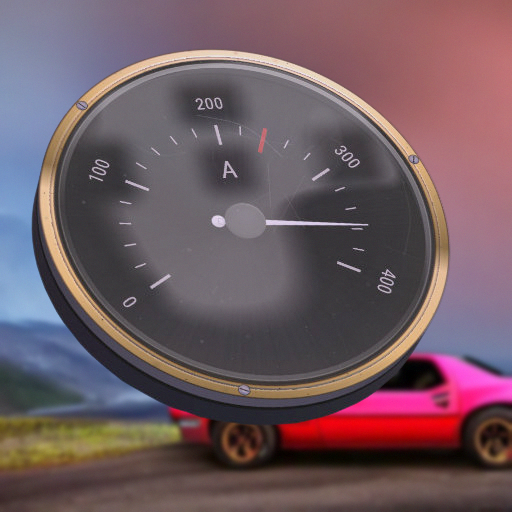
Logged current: 360 A
